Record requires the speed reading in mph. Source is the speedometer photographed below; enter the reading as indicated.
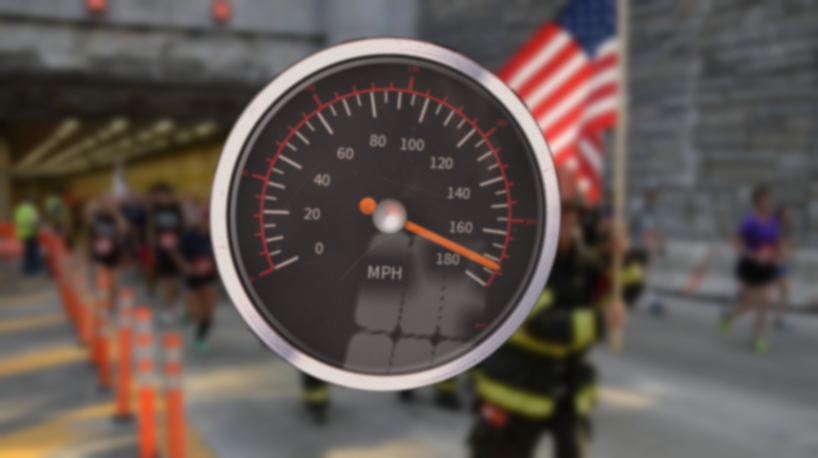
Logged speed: 172.5 mph
